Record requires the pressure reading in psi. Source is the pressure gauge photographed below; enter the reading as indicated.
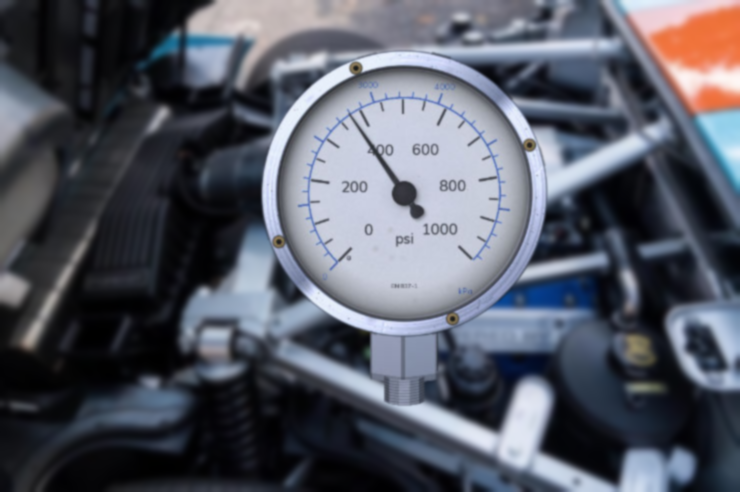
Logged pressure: 375 psi
